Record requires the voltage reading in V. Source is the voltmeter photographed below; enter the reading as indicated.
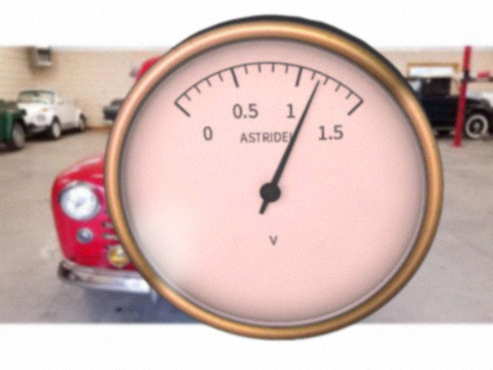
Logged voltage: 1.15 V
